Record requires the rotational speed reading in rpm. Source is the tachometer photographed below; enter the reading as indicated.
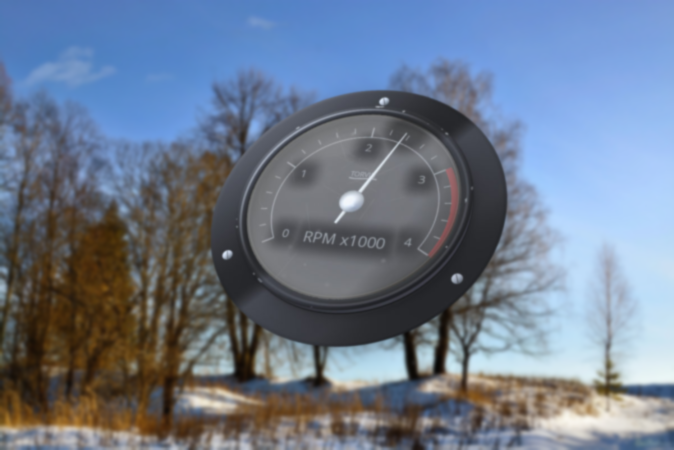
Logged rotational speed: 2400 rpm
